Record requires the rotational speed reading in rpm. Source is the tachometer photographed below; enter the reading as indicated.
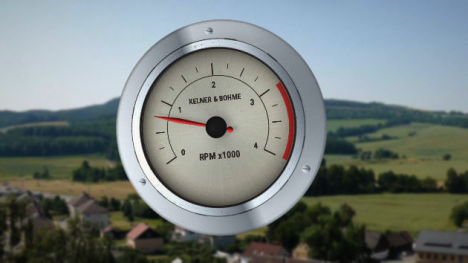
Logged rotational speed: 750 rpm
